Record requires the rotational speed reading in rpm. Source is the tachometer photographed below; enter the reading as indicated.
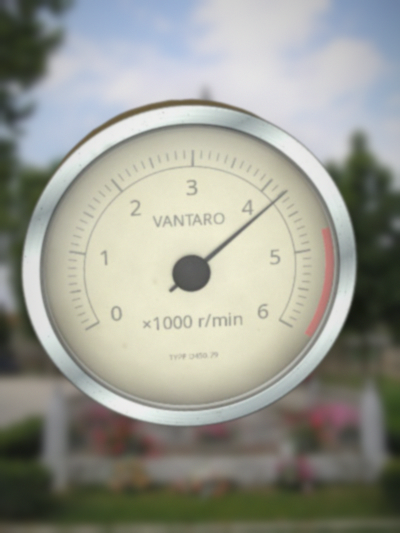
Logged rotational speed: 4200 rpm
